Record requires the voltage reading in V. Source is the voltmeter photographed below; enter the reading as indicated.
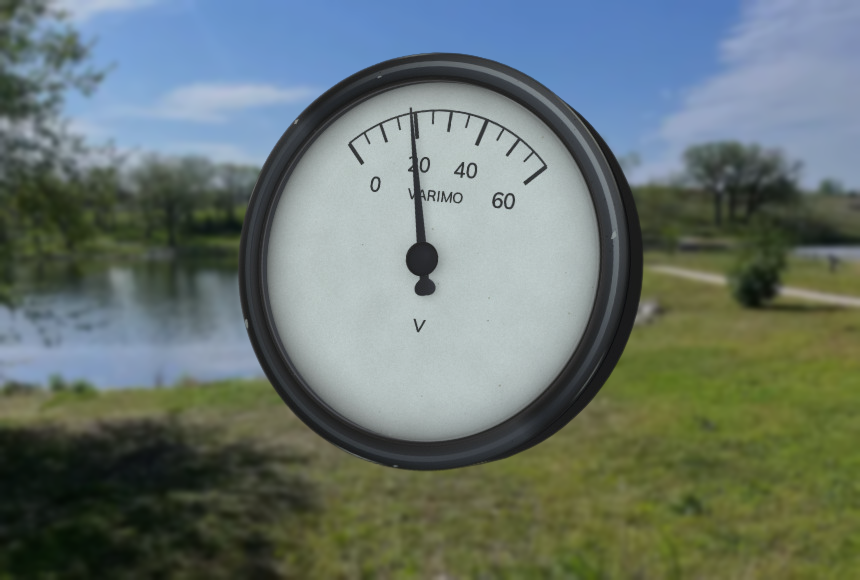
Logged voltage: 20 V
